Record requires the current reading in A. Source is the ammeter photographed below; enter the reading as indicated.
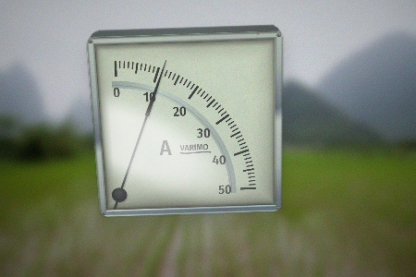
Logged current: 11 A
